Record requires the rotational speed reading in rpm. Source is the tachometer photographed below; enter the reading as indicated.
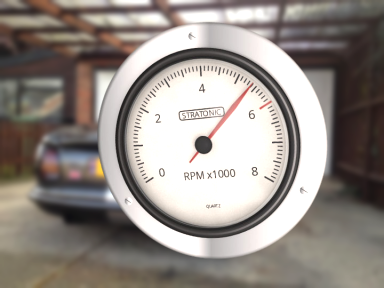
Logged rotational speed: 5400 rpm
